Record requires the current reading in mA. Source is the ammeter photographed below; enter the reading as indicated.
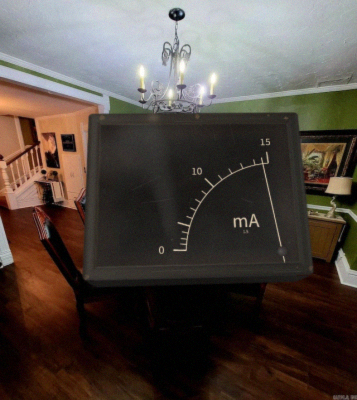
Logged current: 14.5 mA
